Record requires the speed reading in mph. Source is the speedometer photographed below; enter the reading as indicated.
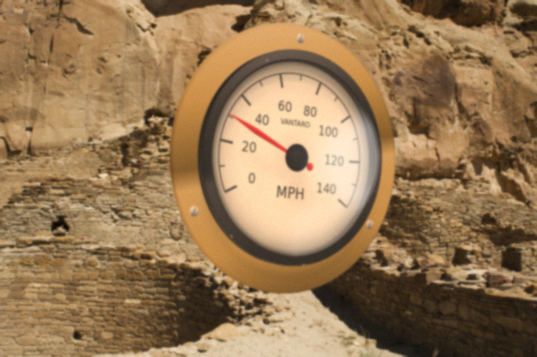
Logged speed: 30 mph
